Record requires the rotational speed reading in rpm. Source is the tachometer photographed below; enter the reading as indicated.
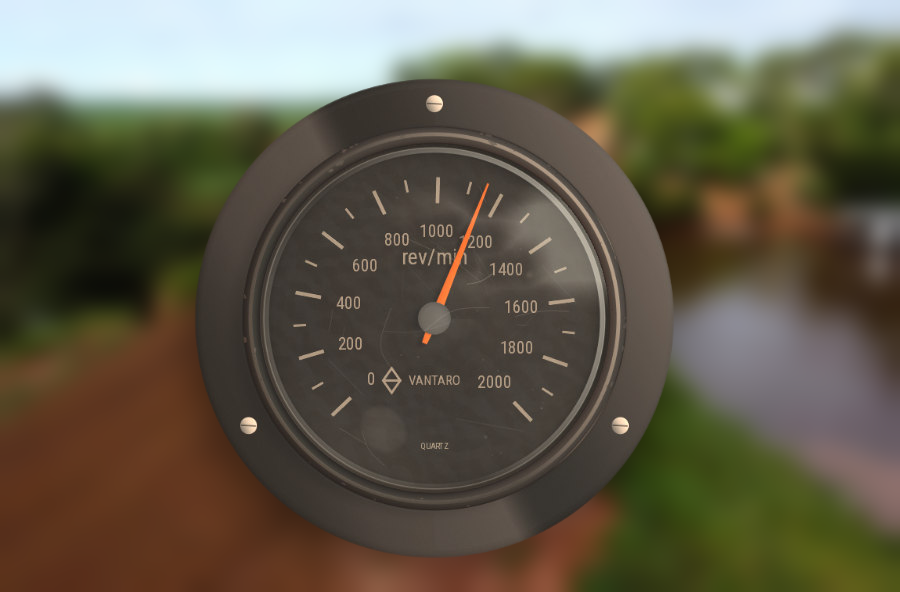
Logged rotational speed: 1150 rpm
